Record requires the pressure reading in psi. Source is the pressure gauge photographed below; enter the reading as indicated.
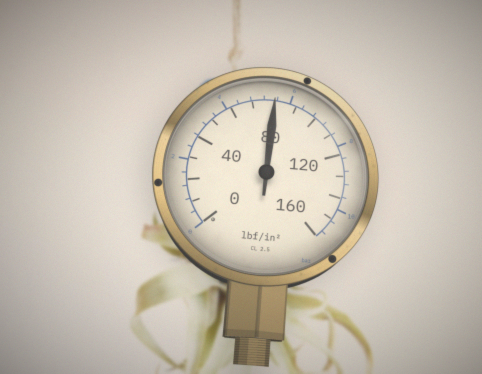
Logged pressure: 80 psi
